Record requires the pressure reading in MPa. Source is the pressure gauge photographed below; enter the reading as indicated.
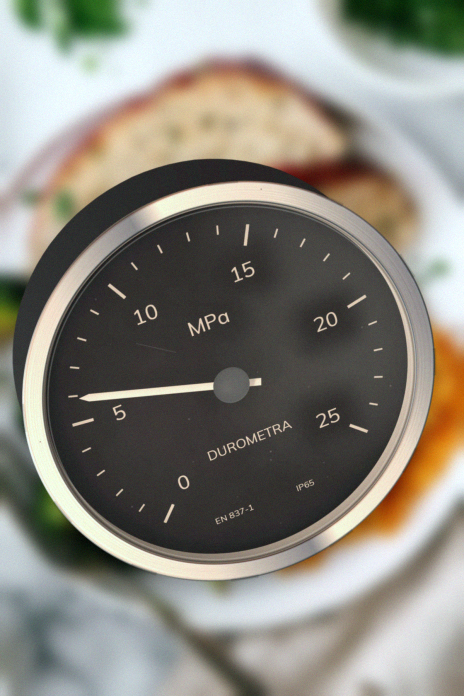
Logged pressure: 6 MPa
